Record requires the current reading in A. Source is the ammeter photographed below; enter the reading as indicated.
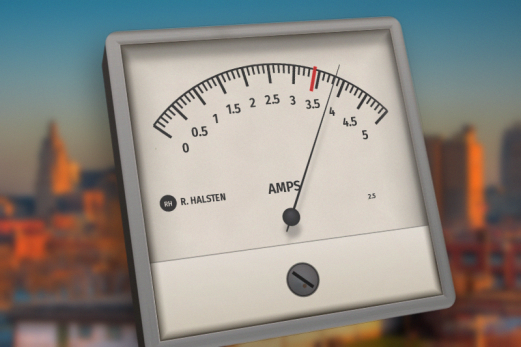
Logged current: 3.8 A
